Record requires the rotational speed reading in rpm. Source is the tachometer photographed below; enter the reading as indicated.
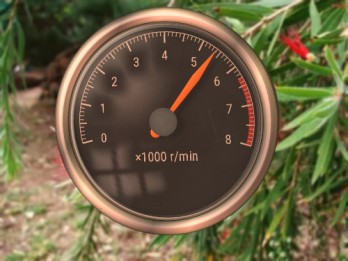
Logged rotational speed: 5400 rpm
